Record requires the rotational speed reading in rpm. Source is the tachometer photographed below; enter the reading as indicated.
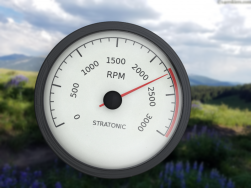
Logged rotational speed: 2250 rpm
